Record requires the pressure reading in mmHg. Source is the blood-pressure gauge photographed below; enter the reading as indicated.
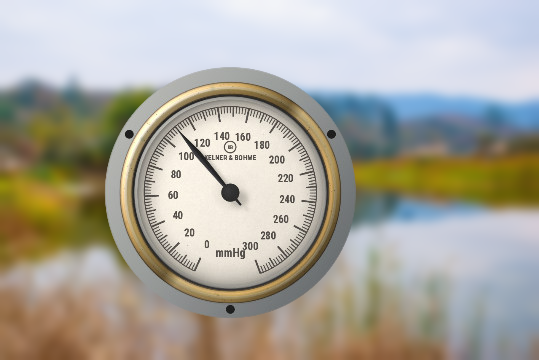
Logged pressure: 110 mmHg
